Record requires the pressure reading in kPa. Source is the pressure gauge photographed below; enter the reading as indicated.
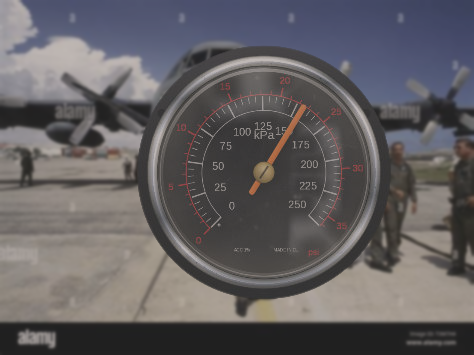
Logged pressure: 155 kPa
